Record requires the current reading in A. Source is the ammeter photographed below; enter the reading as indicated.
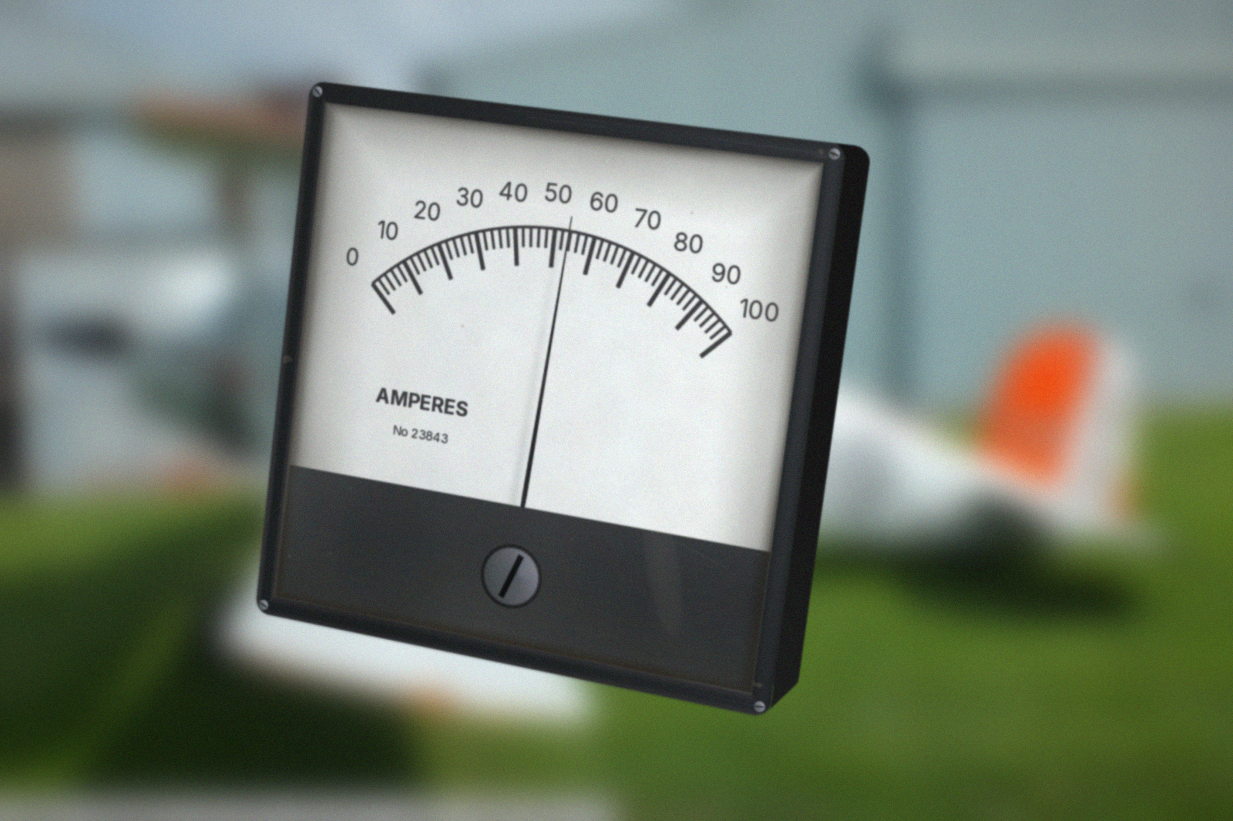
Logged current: 54 A
